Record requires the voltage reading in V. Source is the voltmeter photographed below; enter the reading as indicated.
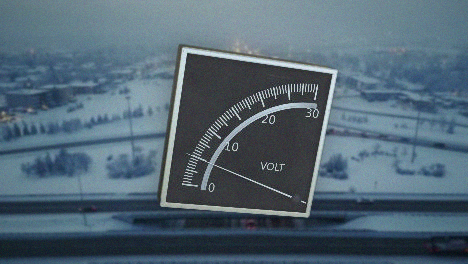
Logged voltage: 5 V
